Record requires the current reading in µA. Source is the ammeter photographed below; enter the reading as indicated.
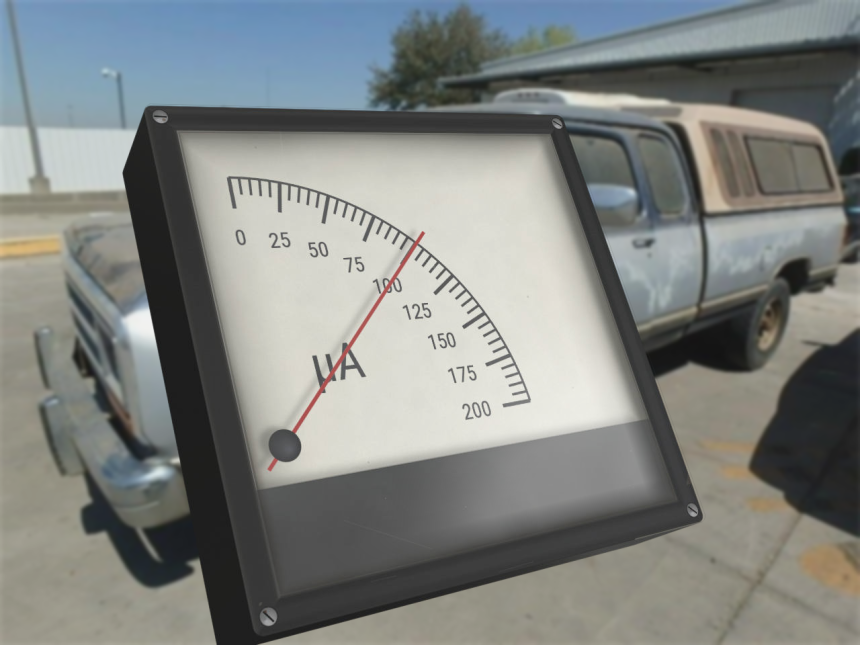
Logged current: 100 µA
